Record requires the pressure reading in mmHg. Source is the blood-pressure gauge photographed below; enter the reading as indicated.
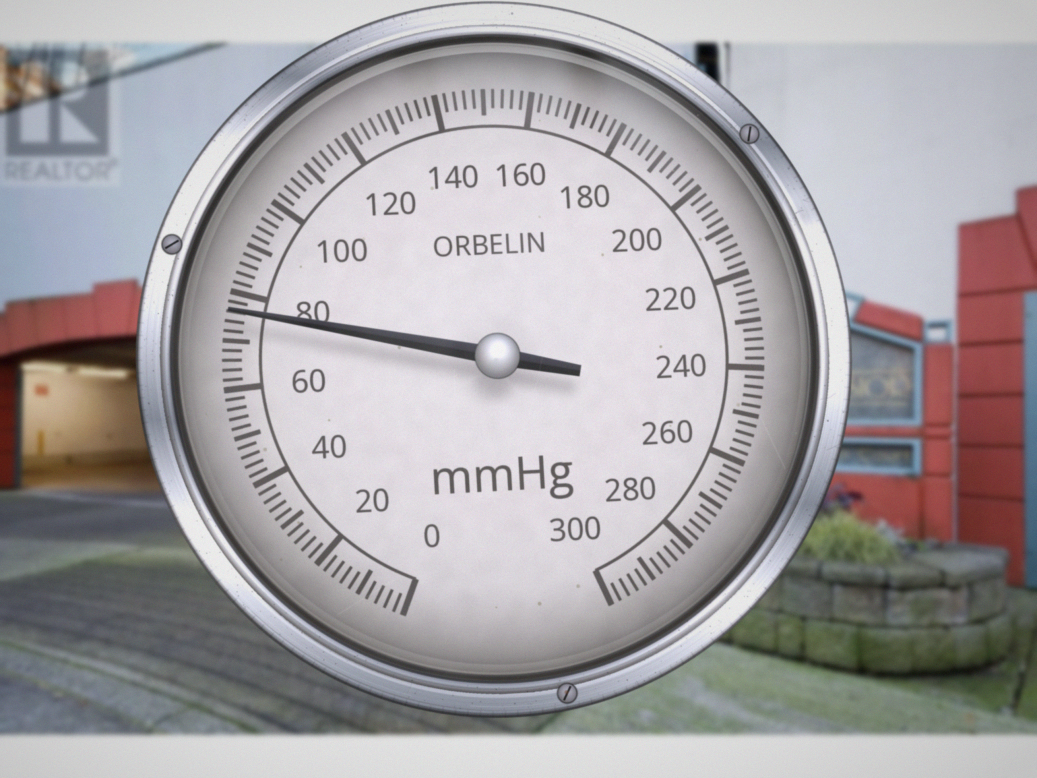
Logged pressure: 76 mmHg
